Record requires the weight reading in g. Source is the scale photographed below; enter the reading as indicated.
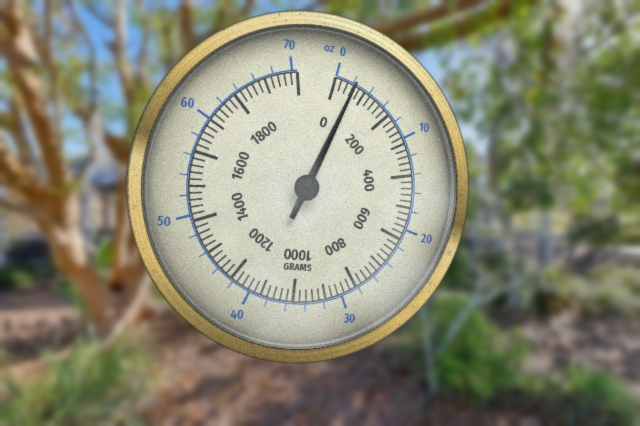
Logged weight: 60 g
